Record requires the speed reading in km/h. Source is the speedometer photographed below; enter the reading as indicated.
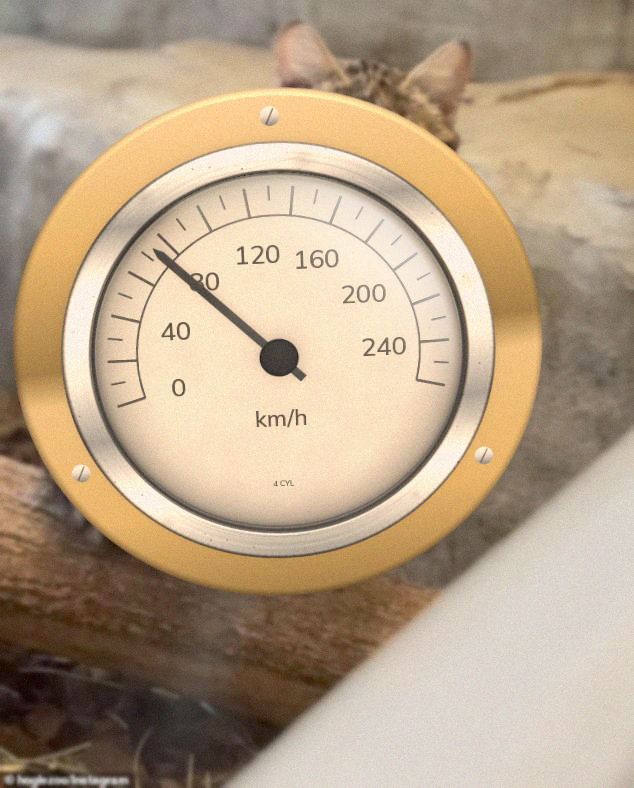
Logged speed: 75 km/h
